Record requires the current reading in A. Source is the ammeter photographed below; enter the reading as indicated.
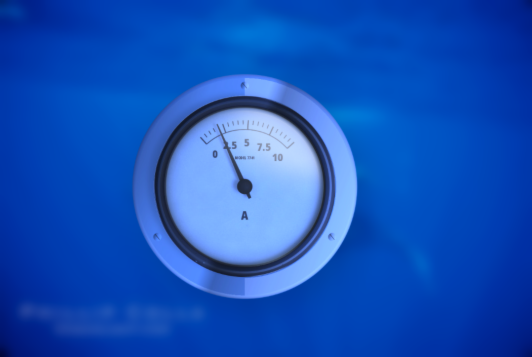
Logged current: 2 A
